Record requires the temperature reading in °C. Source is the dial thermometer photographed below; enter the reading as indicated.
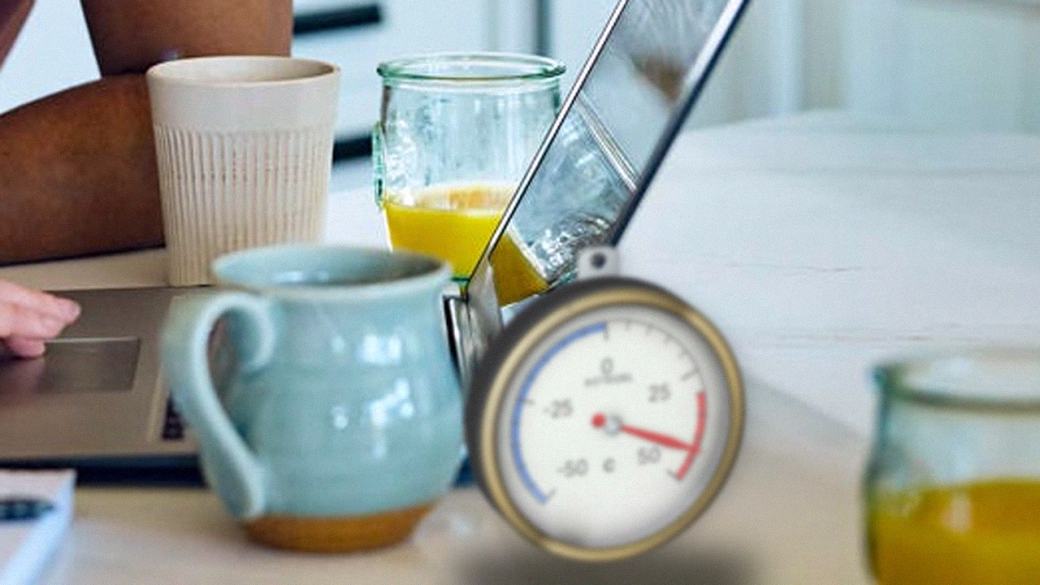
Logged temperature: 42.5 °C
